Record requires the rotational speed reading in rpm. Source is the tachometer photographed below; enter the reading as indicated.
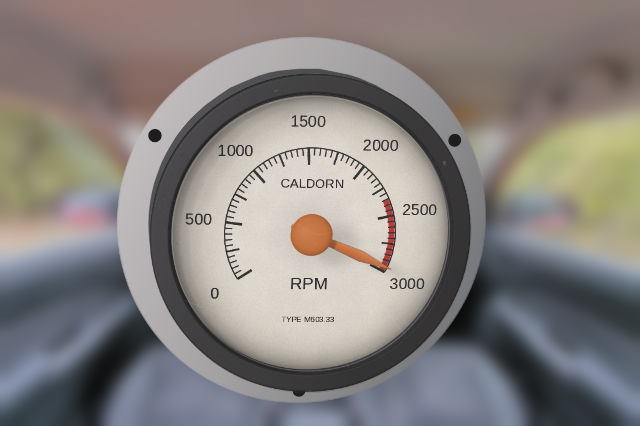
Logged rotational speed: 2950 rpm
